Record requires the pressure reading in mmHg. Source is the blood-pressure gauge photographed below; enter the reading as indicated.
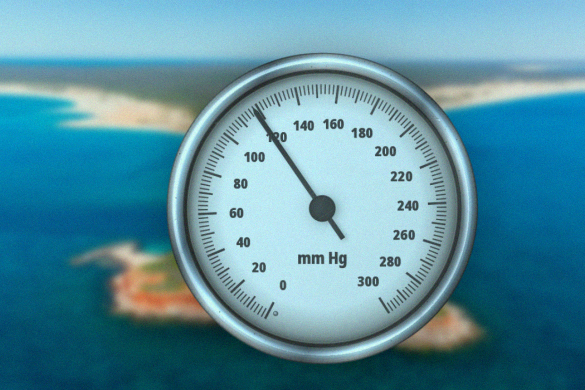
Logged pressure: 118 mmHg
